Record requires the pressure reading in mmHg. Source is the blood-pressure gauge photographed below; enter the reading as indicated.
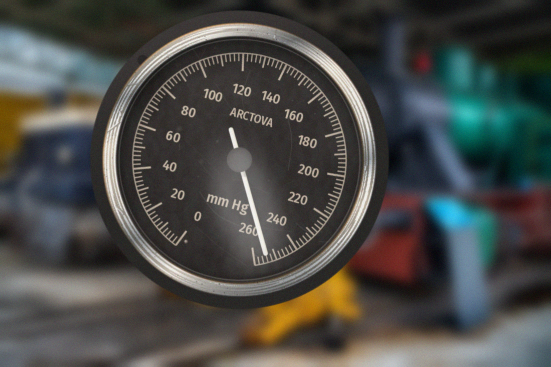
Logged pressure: 254 mmHg
